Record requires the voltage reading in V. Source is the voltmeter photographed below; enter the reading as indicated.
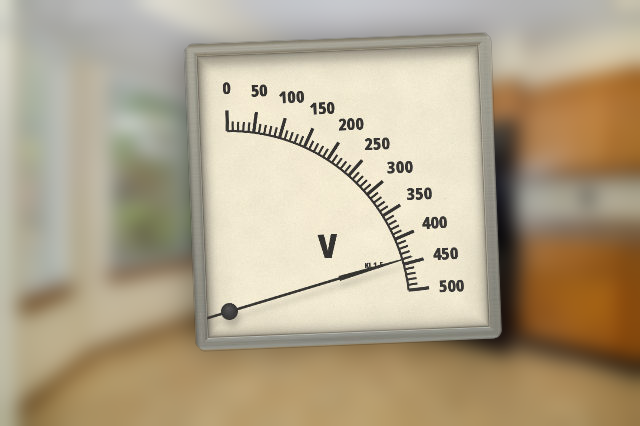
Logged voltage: 440 V
